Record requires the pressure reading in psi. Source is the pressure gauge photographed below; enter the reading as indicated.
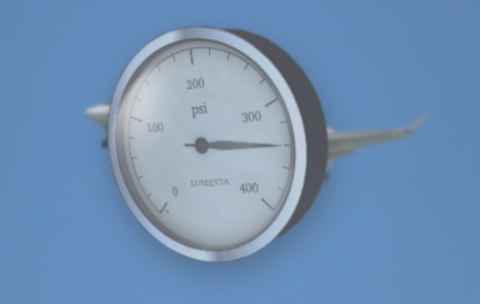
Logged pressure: 340 psi
